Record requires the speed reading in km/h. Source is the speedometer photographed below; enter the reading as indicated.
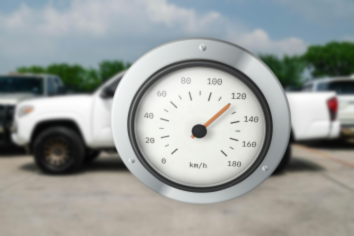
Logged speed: 120 km/h
